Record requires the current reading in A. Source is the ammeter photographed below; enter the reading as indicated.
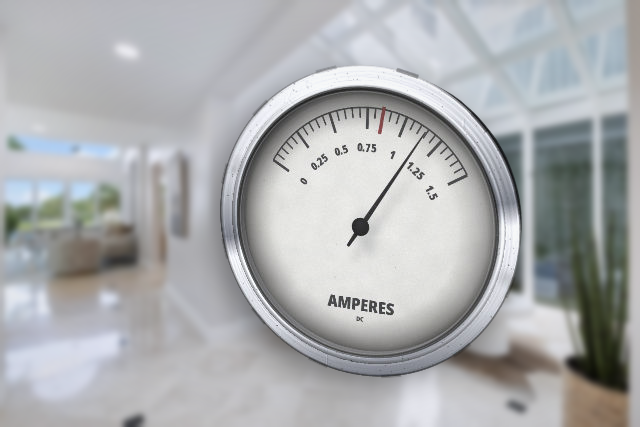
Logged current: 1.15 A
